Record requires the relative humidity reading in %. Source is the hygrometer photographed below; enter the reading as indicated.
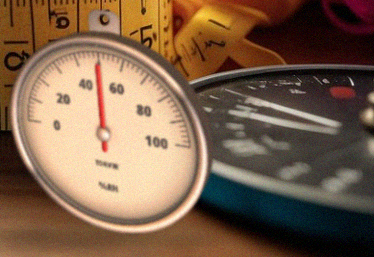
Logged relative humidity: 50 %
